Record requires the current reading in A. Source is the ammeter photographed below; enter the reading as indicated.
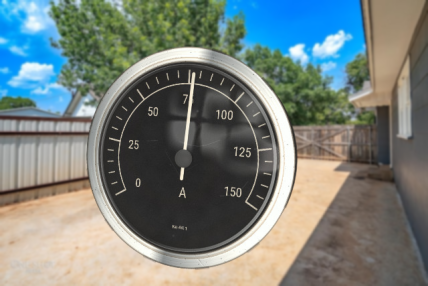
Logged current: 77.5 A
